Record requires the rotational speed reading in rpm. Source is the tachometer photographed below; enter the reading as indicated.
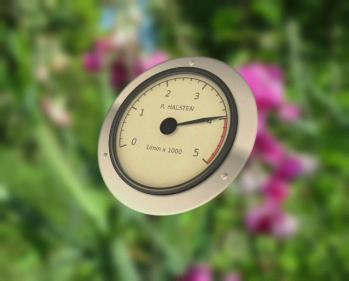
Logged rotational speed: 4000 rpm
